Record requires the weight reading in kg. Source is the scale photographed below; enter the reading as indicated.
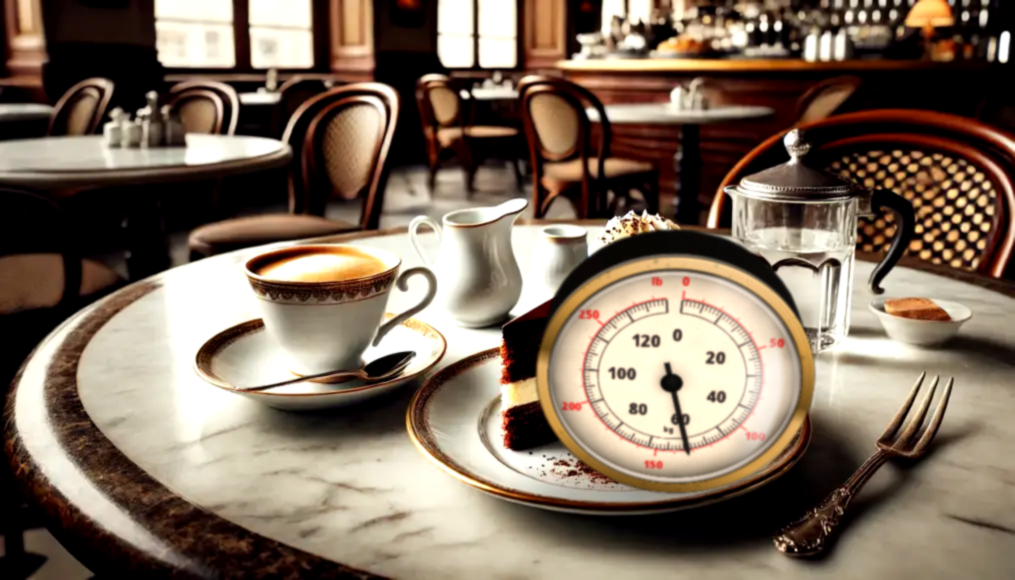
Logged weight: 60 kg
